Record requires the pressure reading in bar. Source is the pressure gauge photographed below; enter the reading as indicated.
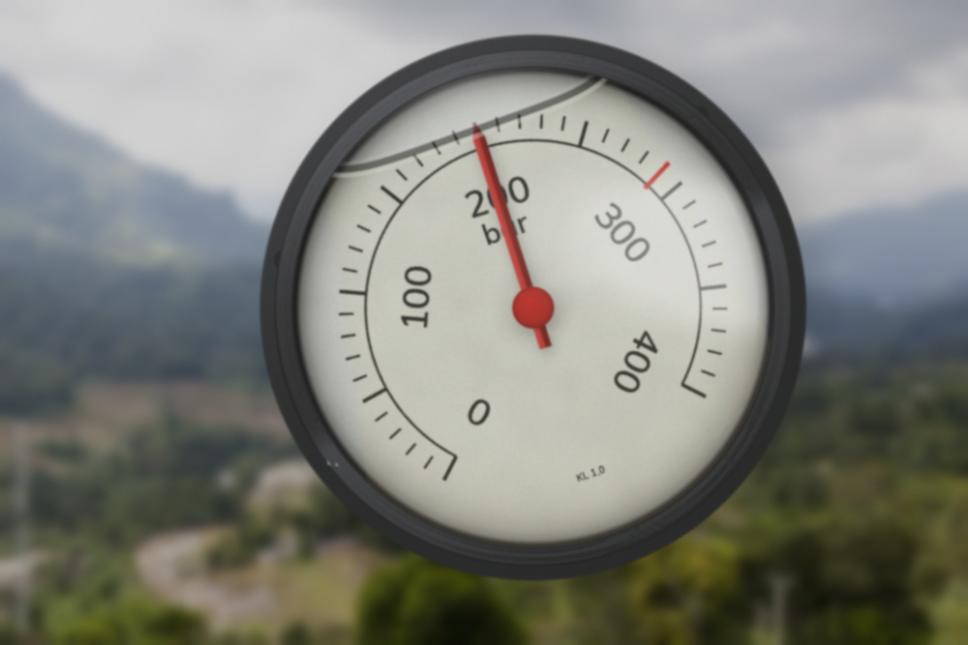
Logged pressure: 200 bar
